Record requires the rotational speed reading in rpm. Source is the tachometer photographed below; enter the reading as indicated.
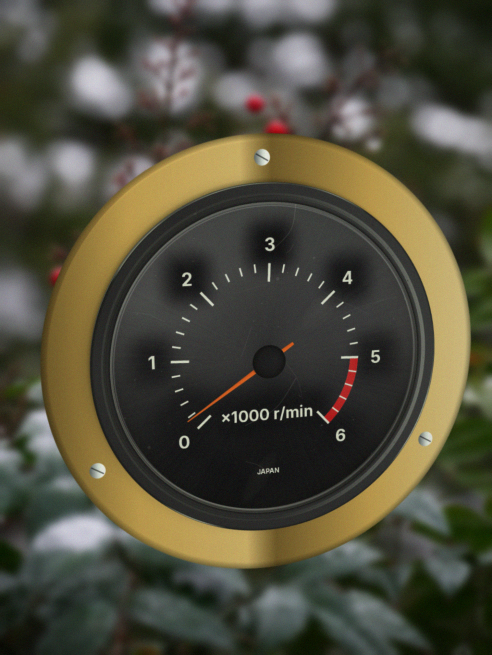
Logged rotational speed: 200 rpm
